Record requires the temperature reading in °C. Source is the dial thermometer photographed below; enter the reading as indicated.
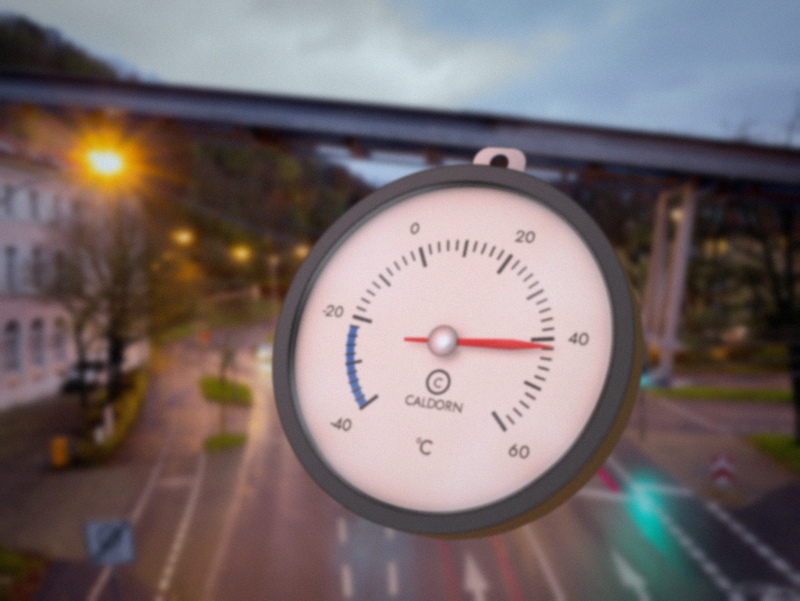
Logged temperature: 42 °C
